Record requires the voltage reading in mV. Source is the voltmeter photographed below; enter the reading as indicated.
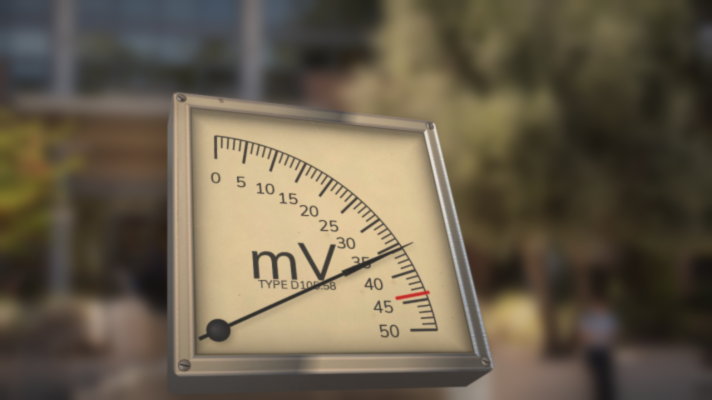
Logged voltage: 36 mV
